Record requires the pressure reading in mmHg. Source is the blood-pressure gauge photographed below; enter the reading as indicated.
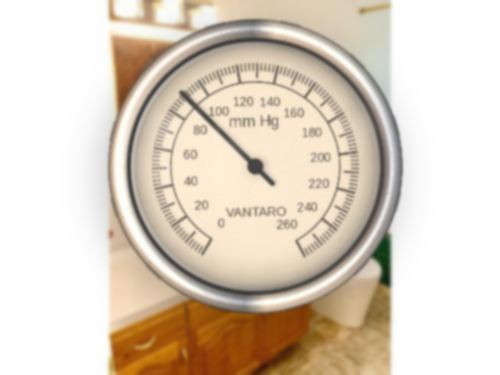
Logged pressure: 90 mmHg
